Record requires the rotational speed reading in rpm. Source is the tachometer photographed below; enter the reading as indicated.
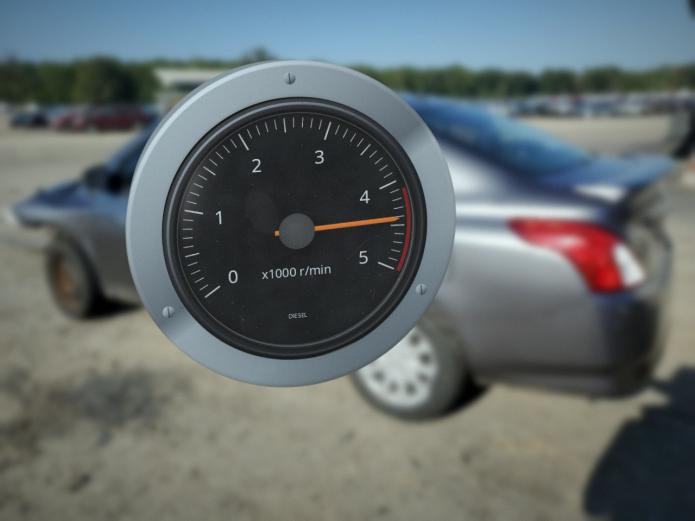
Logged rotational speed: 4400 rpm
